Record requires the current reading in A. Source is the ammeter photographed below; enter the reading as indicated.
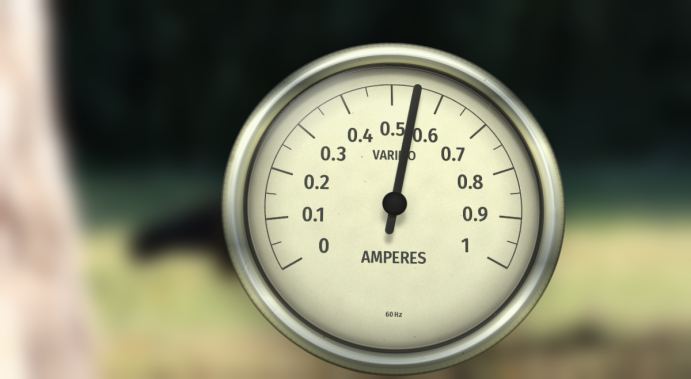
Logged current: 0.55 A
